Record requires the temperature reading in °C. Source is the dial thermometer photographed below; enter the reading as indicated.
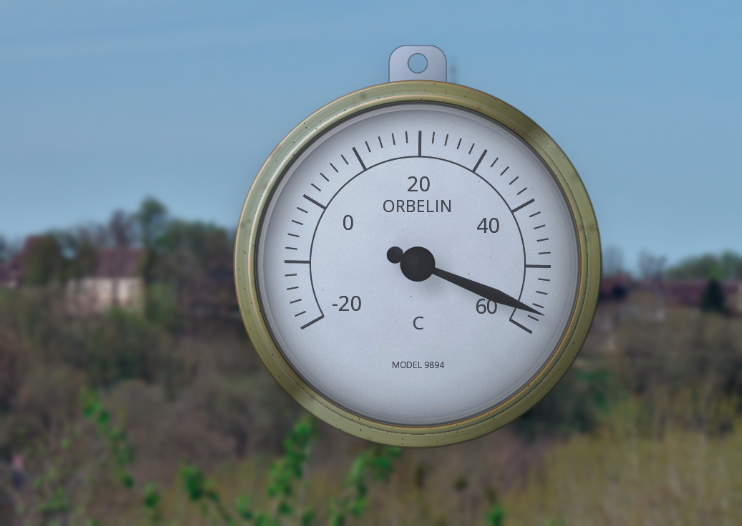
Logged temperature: 57 °C
